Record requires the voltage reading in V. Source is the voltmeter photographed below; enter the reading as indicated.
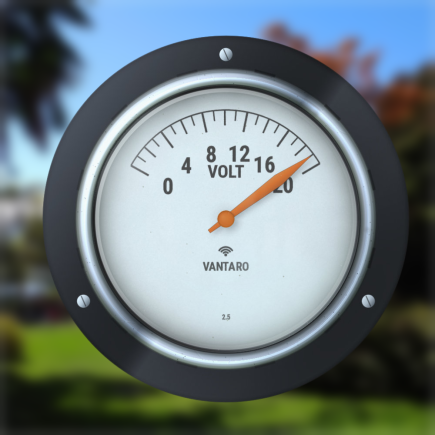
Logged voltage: 19 V
